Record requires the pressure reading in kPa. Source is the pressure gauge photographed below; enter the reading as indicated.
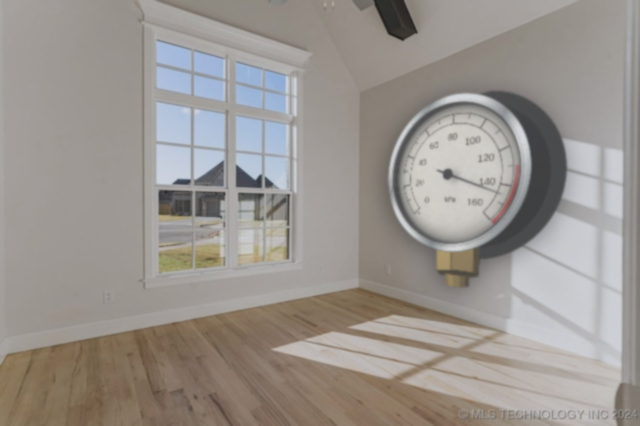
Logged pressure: 145 kPa
